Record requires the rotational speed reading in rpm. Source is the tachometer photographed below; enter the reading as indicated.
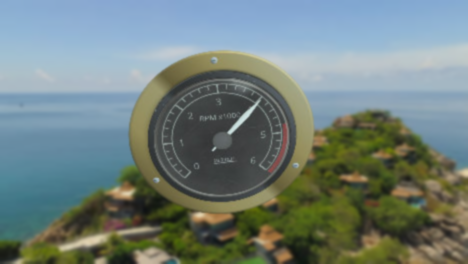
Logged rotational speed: 4000 rpm
